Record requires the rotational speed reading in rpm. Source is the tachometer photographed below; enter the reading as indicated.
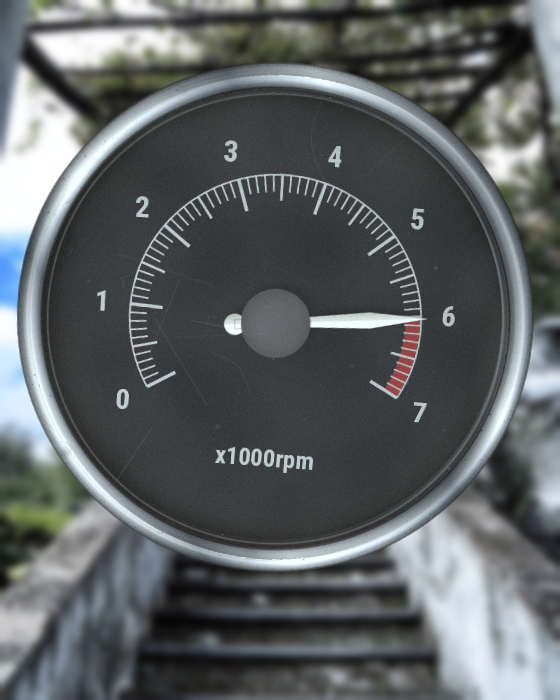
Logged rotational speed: 6000 rpm
